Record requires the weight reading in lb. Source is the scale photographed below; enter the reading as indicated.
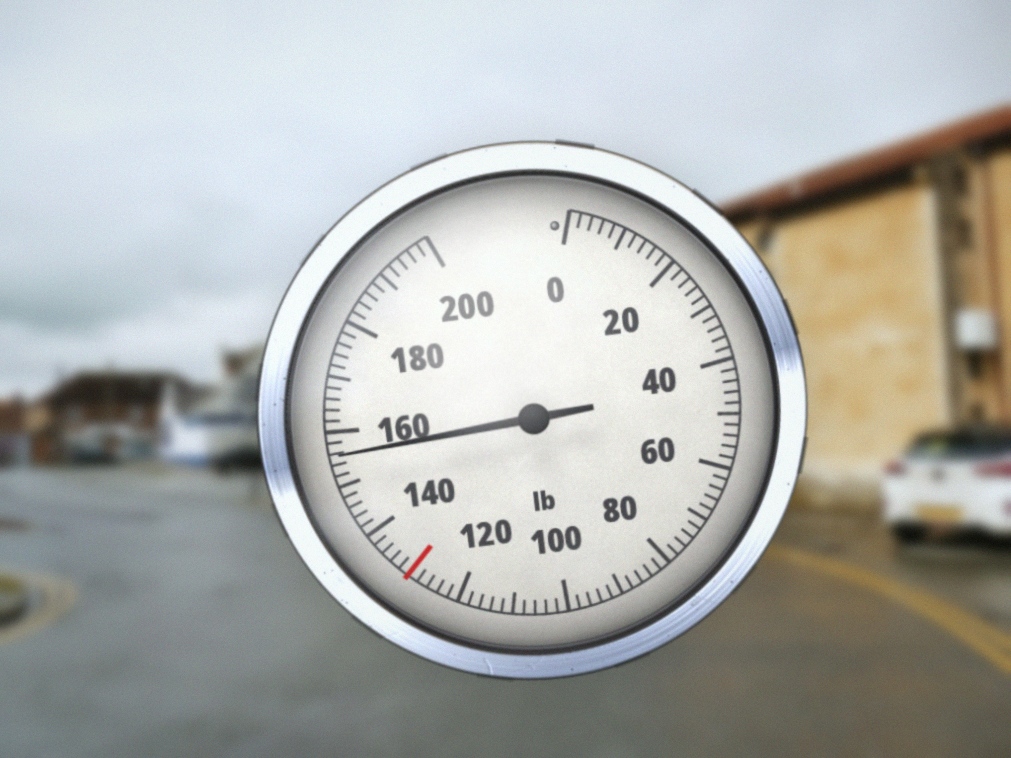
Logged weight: 156 lb
